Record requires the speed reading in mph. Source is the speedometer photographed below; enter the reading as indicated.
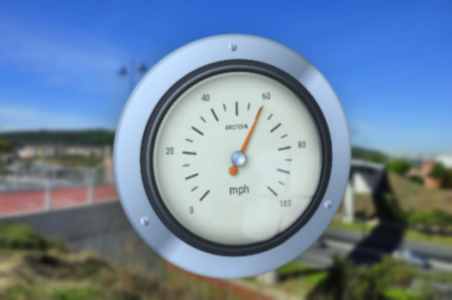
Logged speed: 60 mph
